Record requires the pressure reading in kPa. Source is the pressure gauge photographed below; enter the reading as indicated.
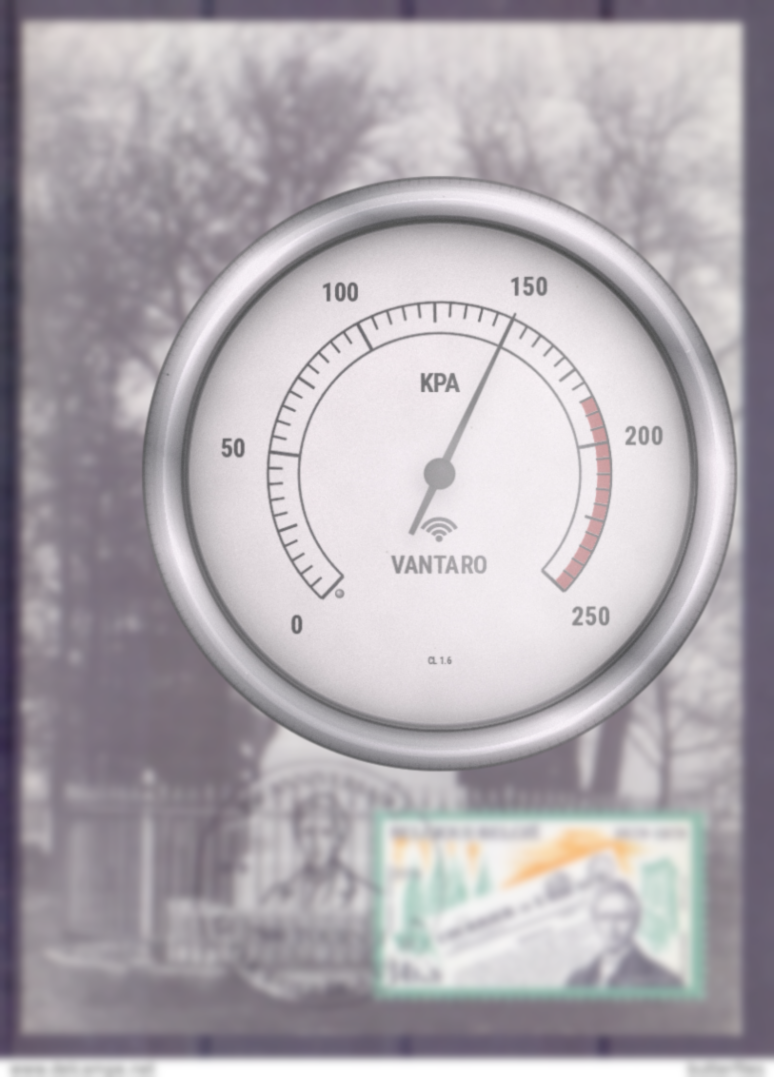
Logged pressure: 150 kPa
